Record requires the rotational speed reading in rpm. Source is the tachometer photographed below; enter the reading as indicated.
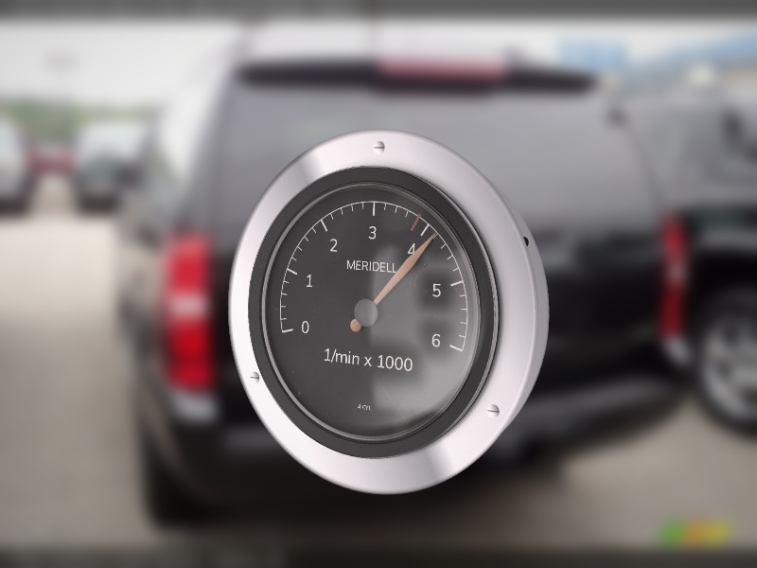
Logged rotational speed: 4200 rpm
